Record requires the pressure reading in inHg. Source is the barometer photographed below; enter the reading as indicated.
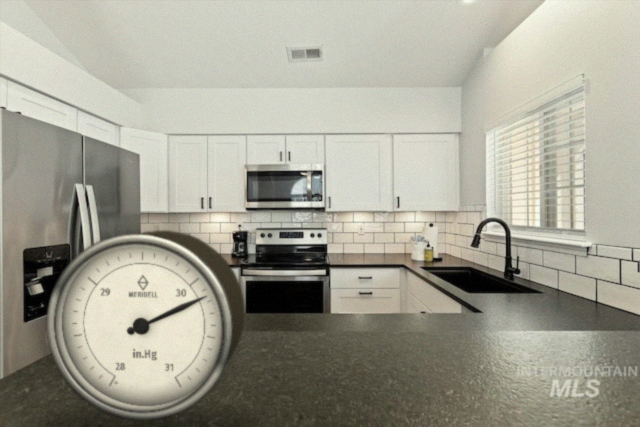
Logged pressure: 30.15 inHg
